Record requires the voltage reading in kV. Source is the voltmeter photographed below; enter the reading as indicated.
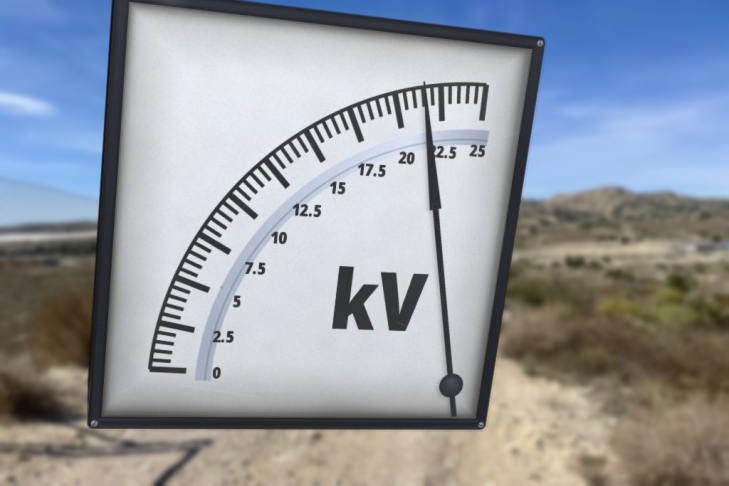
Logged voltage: 21.5 kV
